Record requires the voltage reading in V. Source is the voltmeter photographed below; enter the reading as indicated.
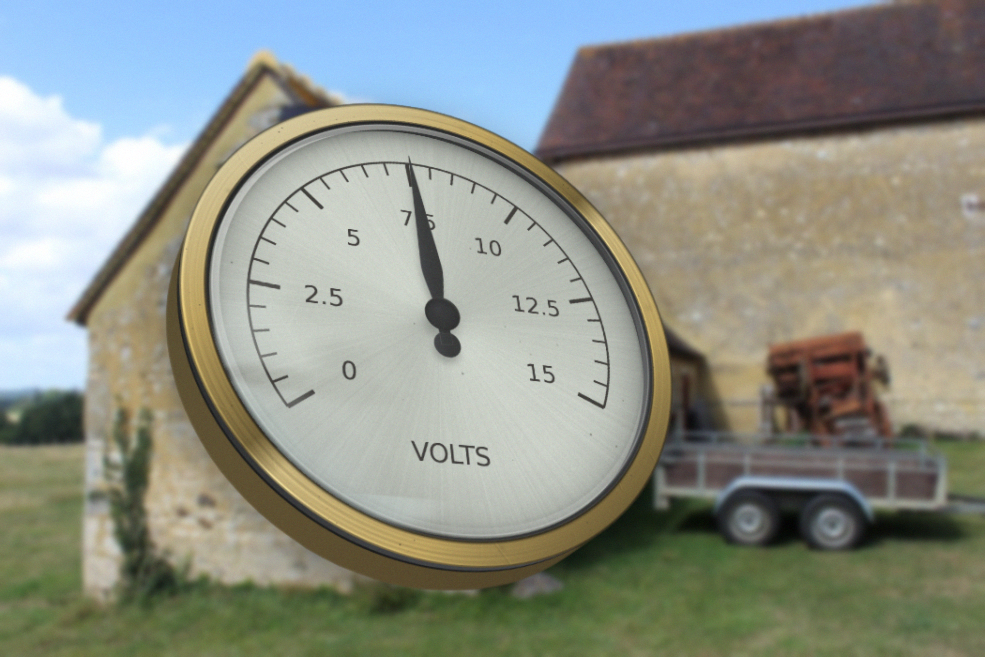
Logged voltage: 7.5 V
